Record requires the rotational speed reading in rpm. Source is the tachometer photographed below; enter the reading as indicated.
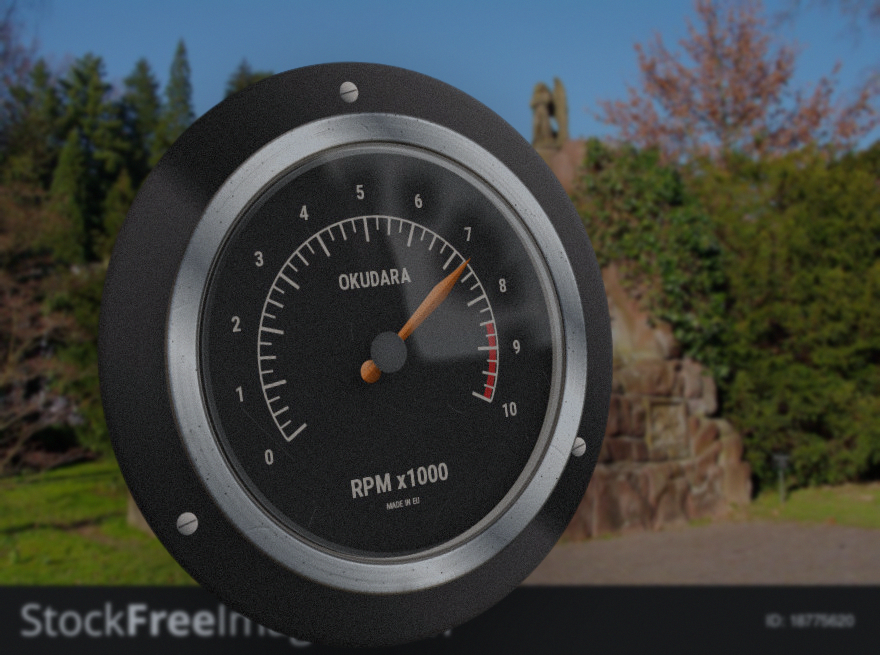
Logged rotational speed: 7250 rpm
